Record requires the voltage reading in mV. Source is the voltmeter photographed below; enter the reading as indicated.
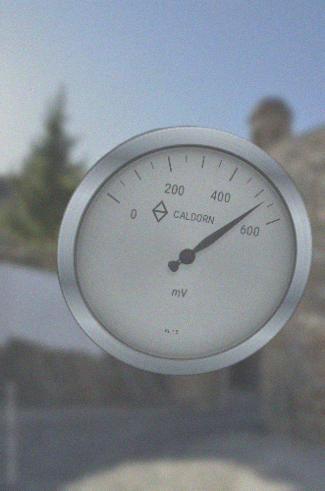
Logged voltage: 525 mV
